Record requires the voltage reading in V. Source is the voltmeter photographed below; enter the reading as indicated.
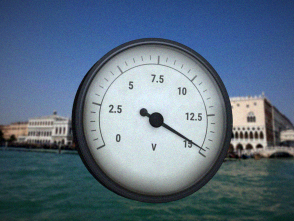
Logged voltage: 14.75 V
